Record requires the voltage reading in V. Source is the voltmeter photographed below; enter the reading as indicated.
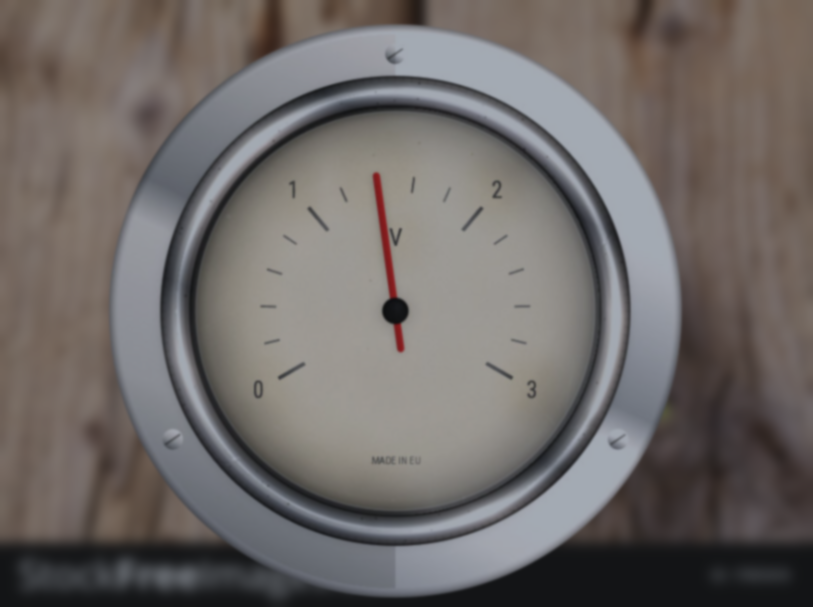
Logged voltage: 1.4 V
